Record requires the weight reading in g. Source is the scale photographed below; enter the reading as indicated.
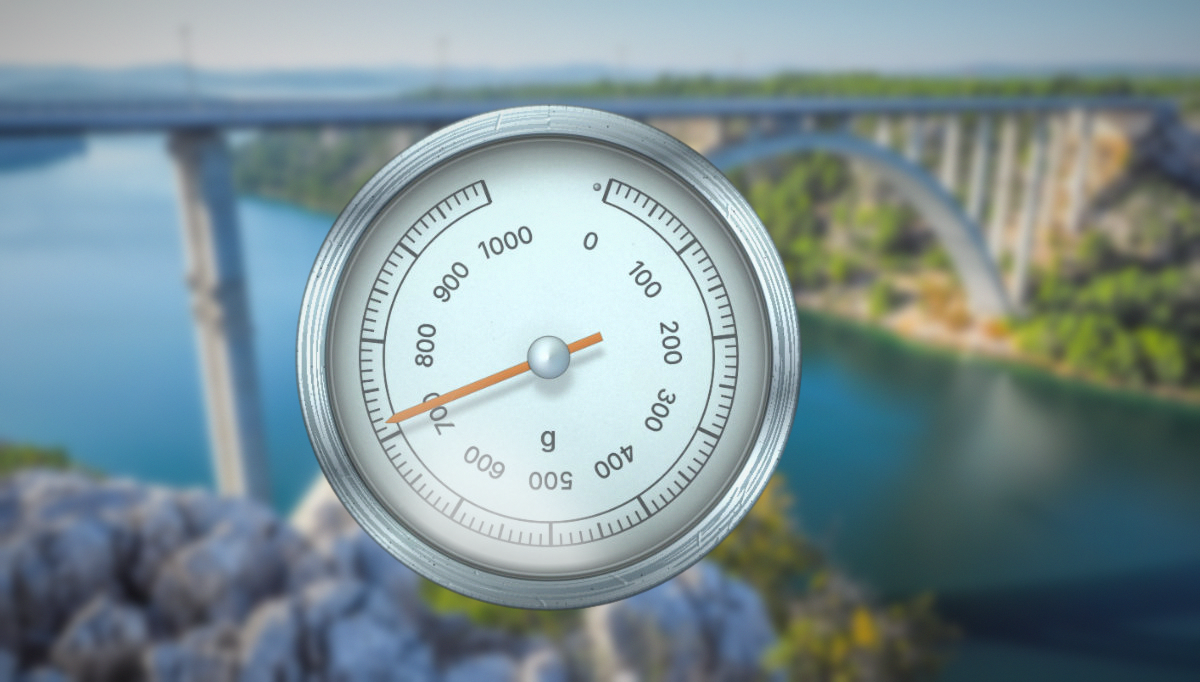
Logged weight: 715 g
